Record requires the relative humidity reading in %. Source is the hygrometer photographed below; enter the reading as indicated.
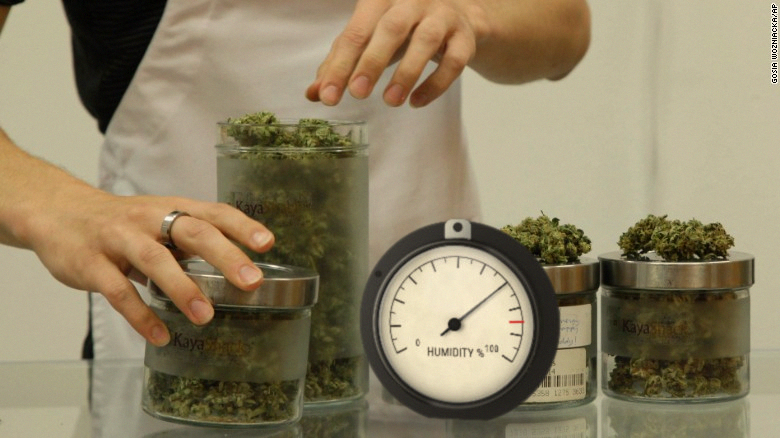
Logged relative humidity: 70 %
